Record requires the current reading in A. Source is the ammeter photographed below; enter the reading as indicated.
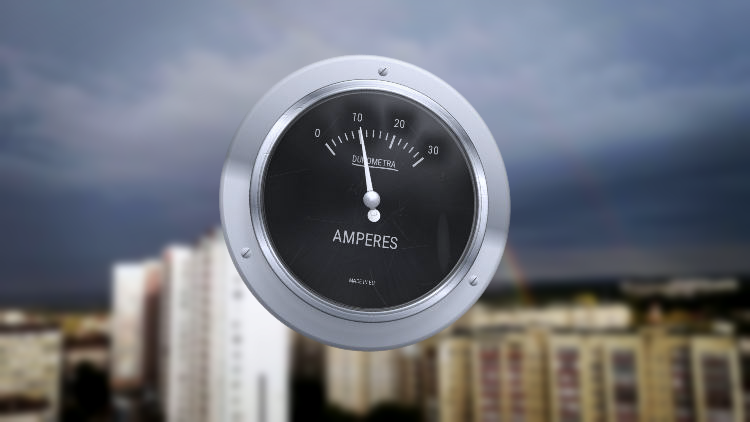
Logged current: 10 A
